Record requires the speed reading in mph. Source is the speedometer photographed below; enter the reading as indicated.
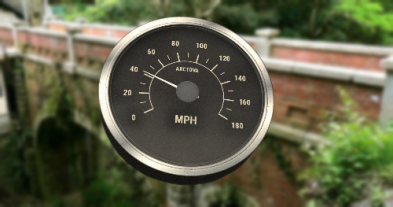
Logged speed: 40 mph
